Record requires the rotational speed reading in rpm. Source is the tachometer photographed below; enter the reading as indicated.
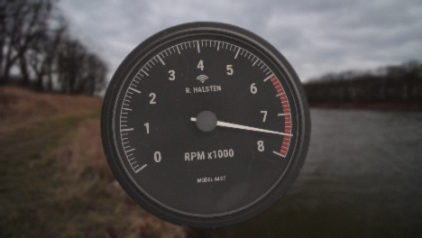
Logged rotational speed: 7500 rpm
